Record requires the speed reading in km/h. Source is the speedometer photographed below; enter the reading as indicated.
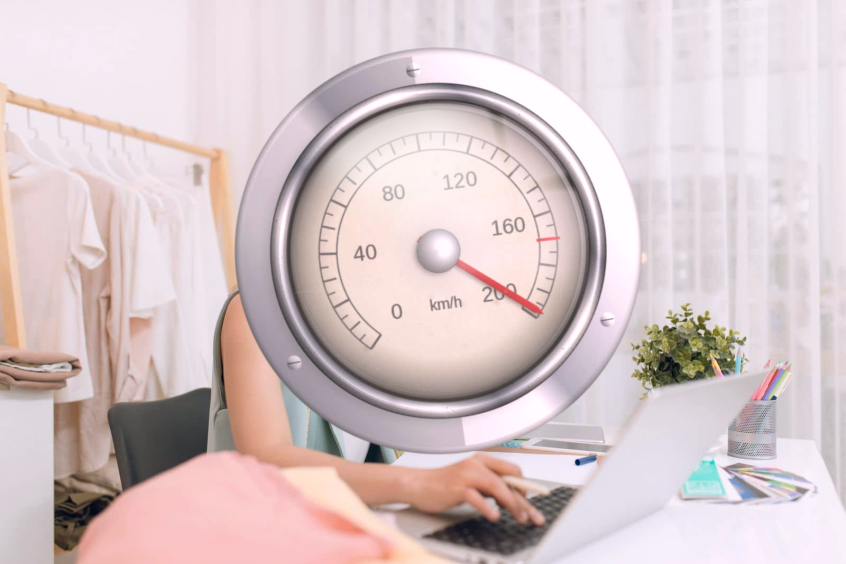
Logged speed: 197.5 km/h
